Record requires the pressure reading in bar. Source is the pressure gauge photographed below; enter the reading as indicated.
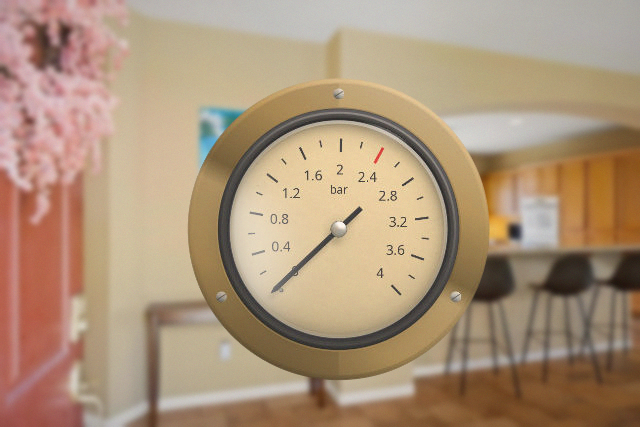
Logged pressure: 0 bar
